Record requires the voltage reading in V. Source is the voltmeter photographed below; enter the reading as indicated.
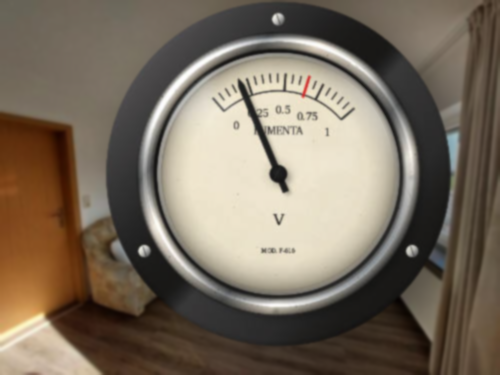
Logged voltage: 0.2 V
